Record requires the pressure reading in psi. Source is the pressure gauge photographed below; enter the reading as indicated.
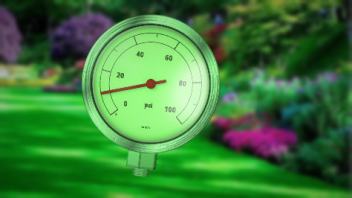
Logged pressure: 10 psi
